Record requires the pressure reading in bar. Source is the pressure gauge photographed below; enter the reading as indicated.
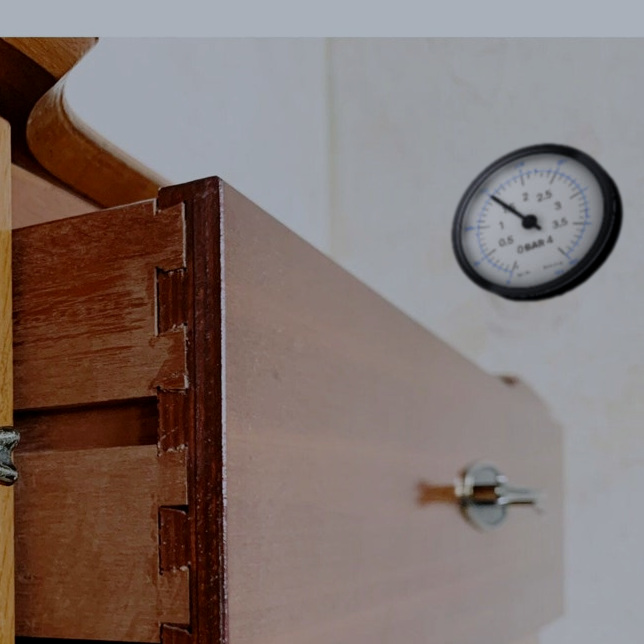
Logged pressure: 1.5 bar
